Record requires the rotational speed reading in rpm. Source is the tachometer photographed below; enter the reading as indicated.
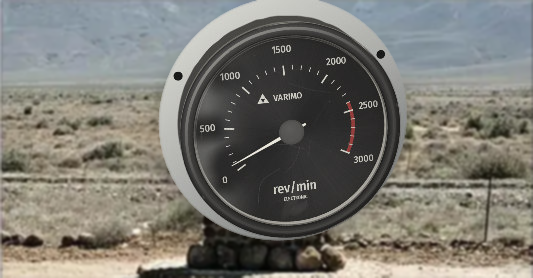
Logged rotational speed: 100 rpm
